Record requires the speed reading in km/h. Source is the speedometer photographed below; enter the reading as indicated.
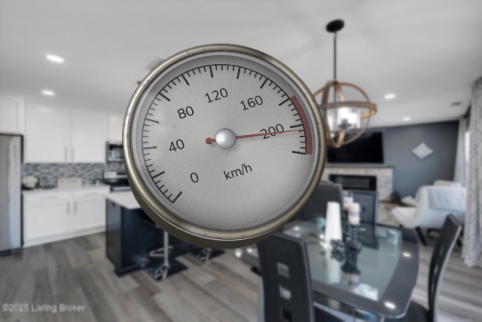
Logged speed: 204 km/h
